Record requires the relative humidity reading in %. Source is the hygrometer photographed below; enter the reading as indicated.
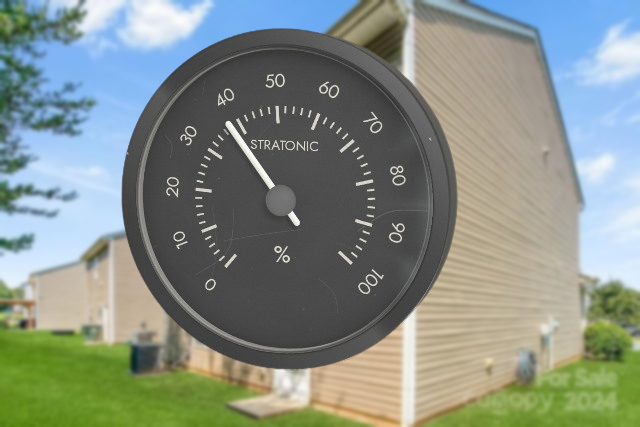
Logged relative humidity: 38 %
